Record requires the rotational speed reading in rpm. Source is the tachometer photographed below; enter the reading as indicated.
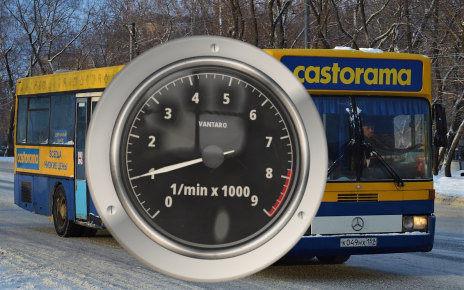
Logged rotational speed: 1000 rpm
